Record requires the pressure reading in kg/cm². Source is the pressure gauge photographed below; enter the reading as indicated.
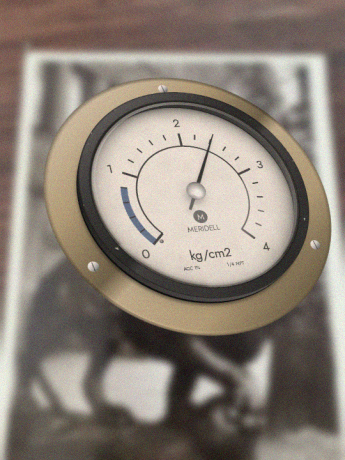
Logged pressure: 2.4 kg/cm²
